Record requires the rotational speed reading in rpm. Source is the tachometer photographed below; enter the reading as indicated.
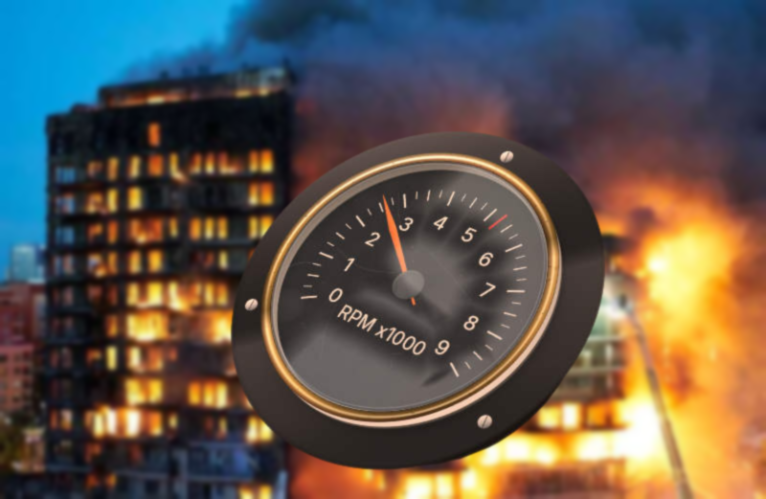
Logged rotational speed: 2625 rpm
